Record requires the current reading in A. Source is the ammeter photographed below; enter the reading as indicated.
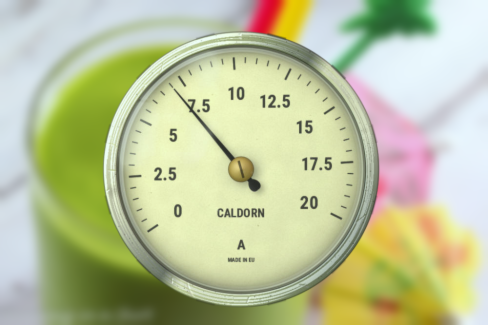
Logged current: 7 A
